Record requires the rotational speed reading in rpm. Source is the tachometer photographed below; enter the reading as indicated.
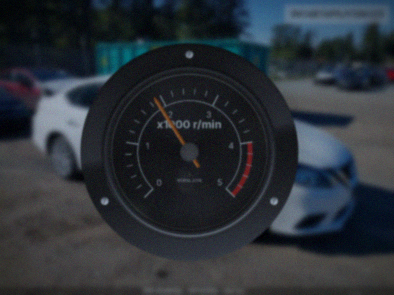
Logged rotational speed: 1900 rpm
